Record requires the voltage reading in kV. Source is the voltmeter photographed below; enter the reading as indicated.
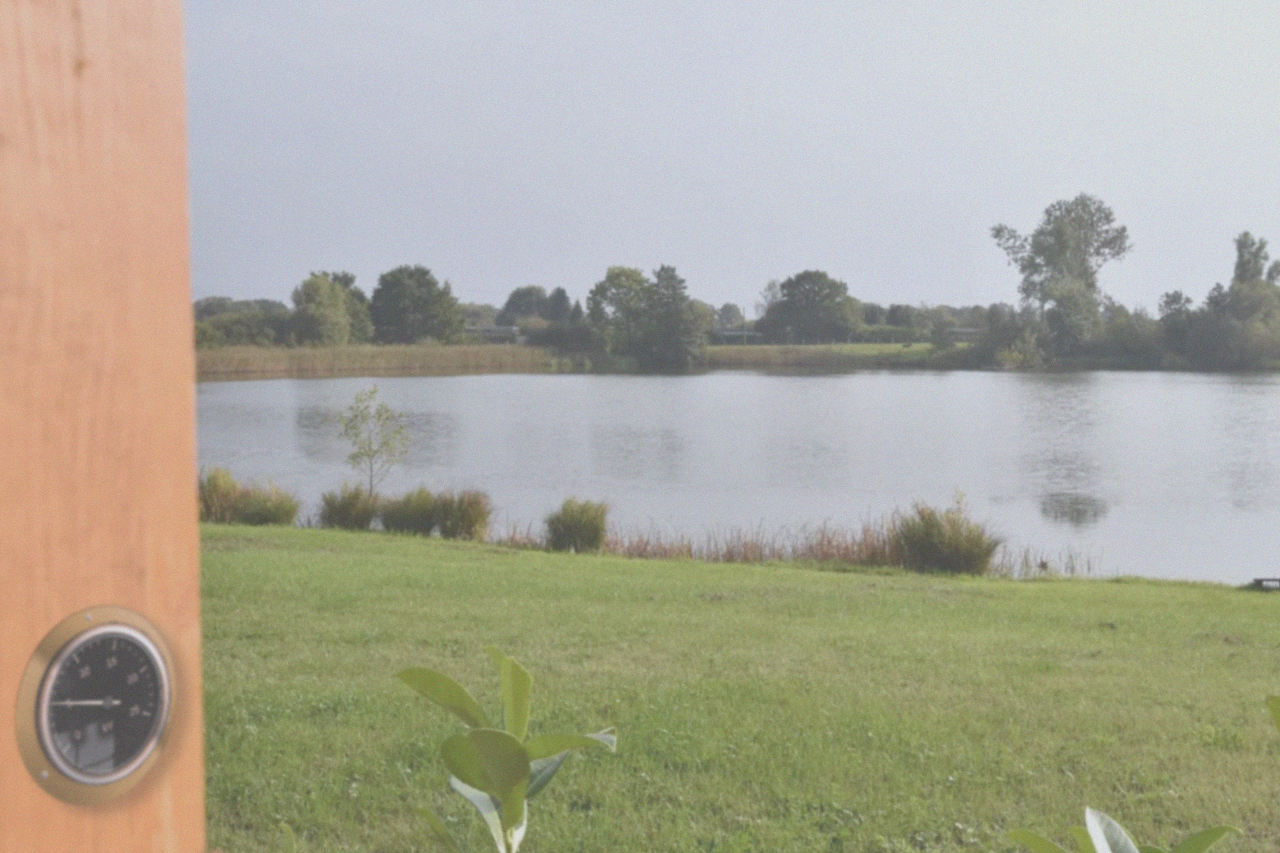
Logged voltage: 5 kV
